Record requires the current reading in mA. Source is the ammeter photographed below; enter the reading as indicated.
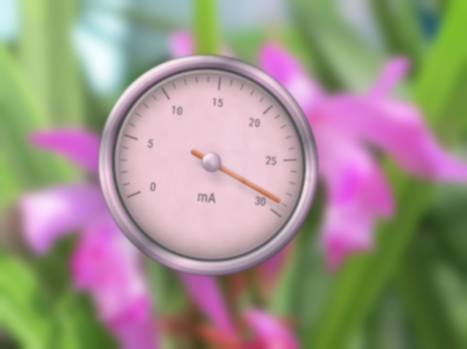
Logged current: 29 mA
